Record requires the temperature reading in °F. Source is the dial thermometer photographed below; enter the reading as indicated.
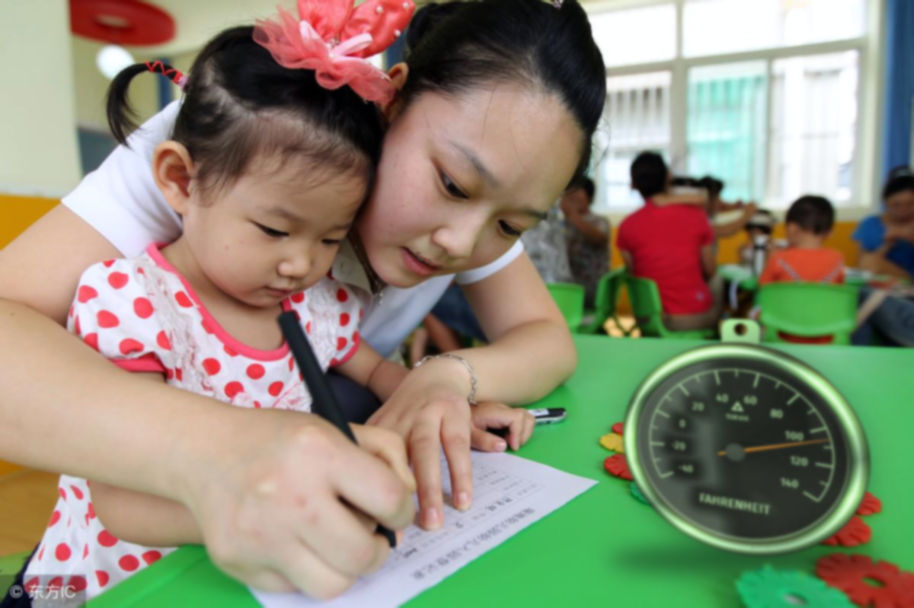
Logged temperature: 105 °F
